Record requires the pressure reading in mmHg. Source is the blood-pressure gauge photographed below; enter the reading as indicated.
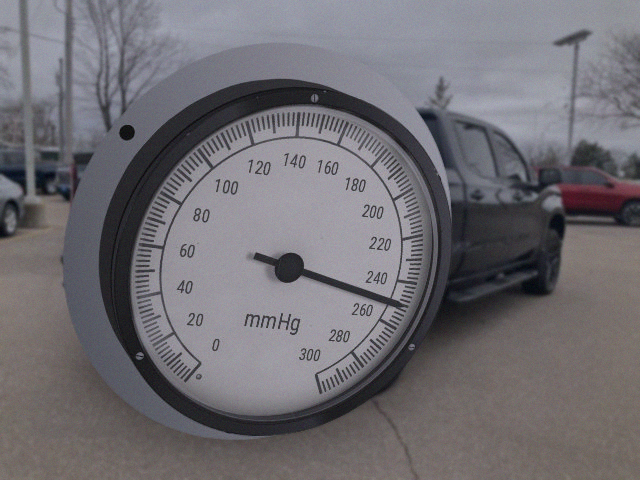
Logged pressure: 250 mmHg
